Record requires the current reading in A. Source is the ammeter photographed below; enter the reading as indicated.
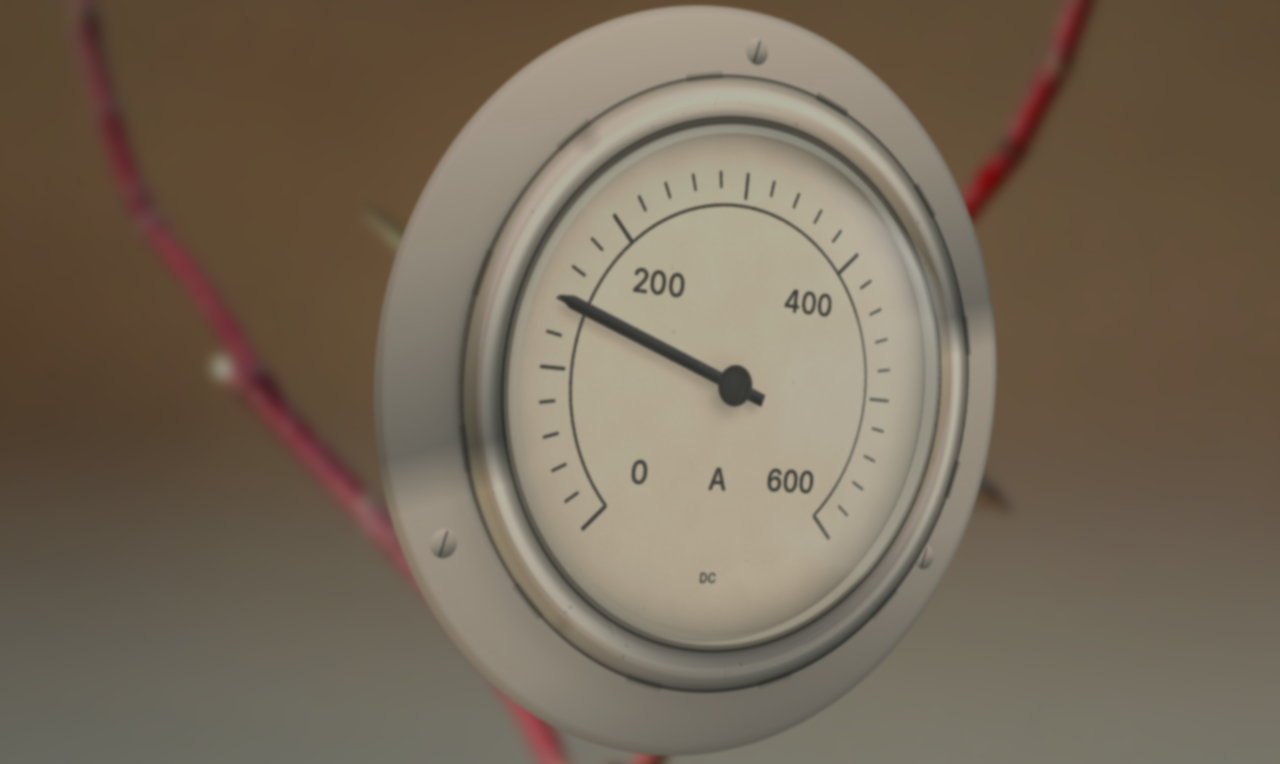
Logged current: 140 A
